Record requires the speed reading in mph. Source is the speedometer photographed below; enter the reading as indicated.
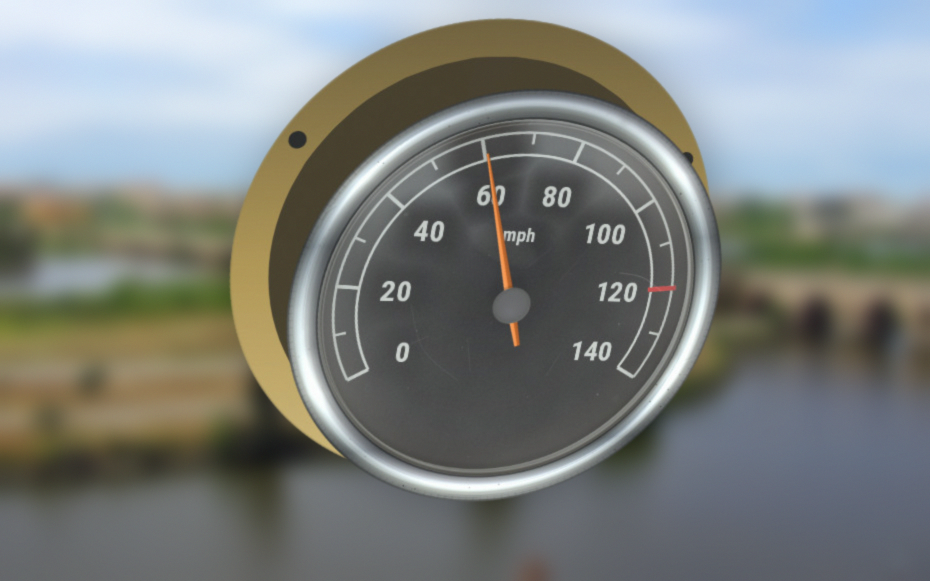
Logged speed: 60 mph
